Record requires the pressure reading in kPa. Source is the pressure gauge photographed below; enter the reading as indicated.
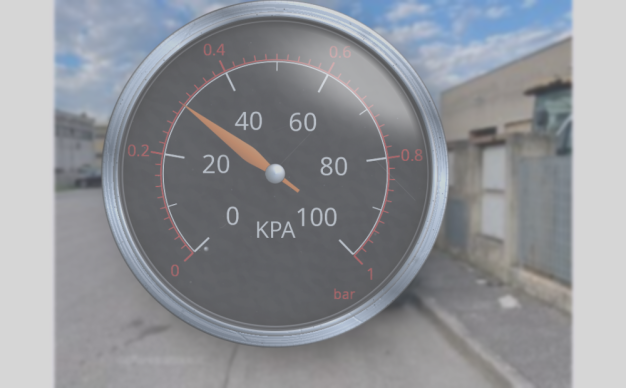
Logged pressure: 30 kPa
